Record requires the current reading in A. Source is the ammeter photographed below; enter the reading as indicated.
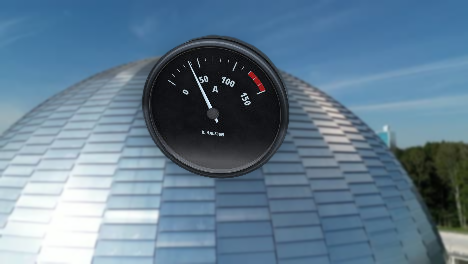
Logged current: 40 A
